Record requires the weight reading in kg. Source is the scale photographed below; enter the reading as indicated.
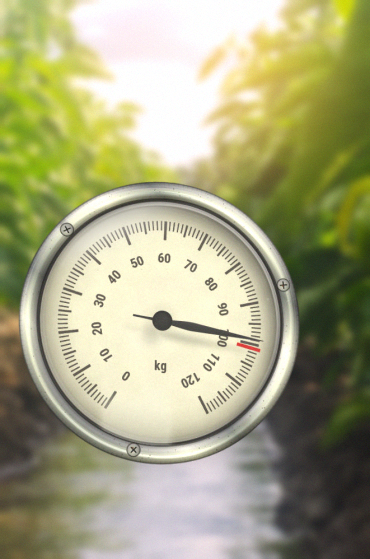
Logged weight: 99 kg
